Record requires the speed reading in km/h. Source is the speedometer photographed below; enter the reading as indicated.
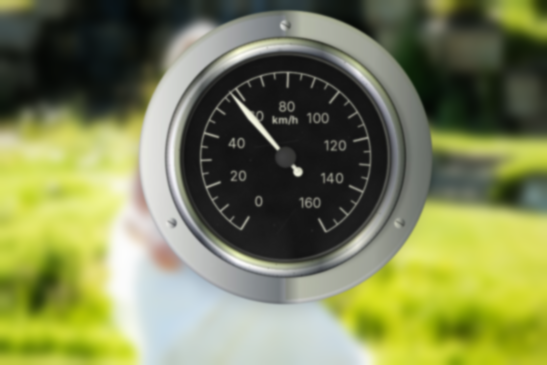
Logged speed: 57.5 km/h
